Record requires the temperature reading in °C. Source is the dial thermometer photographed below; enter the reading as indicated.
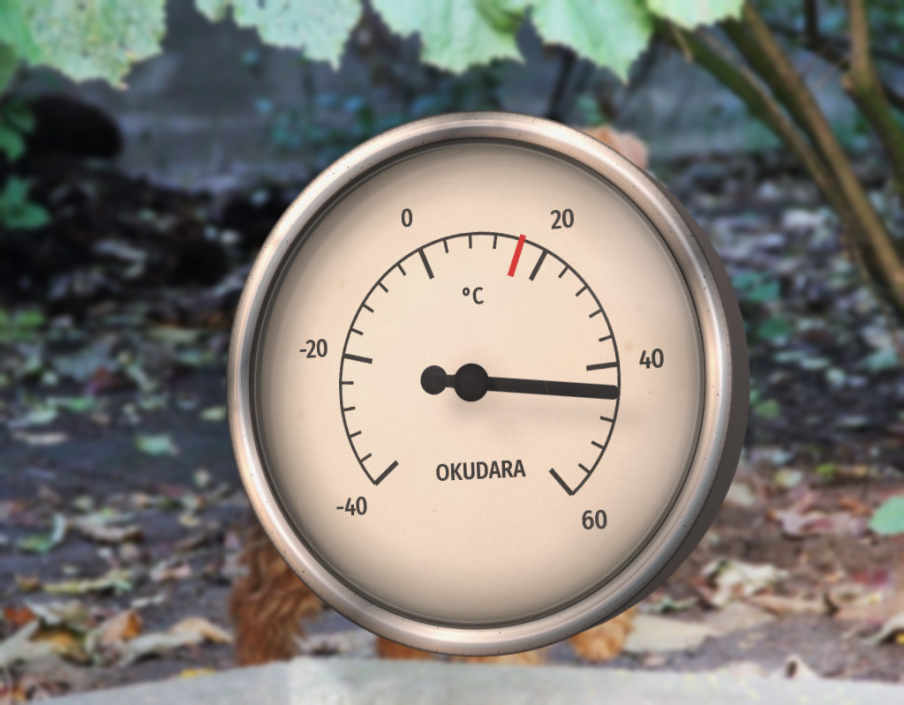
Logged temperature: 44 °C
